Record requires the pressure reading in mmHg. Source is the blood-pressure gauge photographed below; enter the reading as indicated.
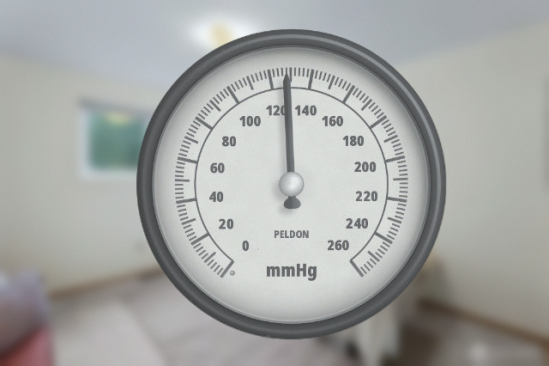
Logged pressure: 128 mmHg
